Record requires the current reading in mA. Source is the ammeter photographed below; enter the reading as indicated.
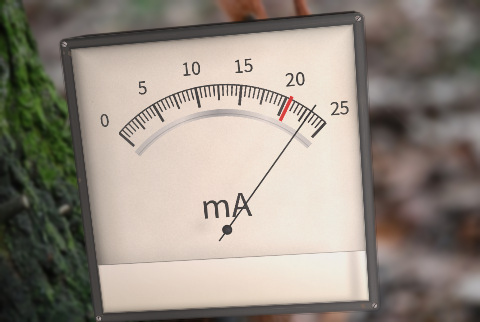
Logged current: 23 mA
